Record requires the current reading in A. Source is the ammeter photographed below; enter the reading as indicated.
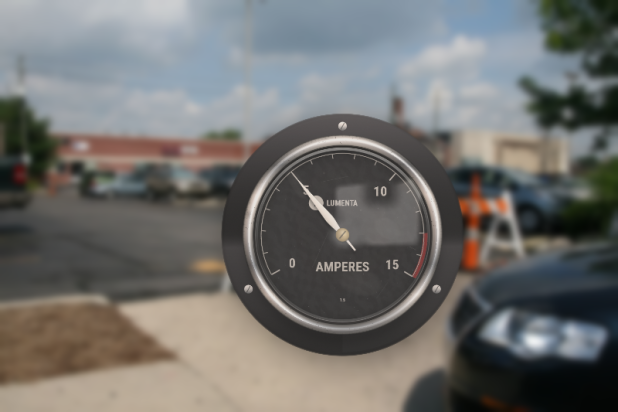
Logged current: 5 A
